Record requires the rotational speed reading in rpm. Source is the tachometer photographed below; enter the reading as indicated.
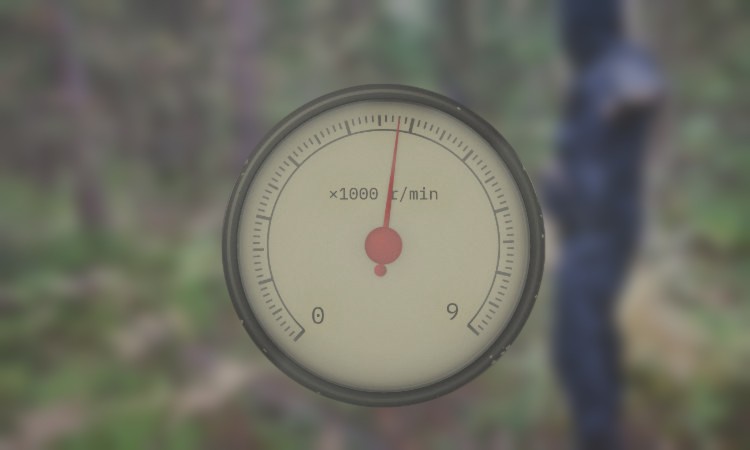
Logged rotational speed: 4800 rpm
